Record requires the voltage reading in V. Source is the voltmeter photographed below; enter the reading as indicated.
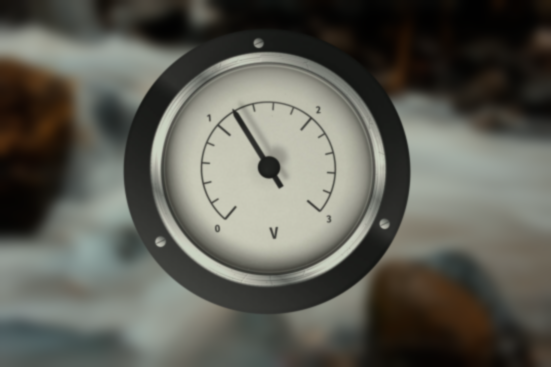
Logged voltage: 1.2 V
